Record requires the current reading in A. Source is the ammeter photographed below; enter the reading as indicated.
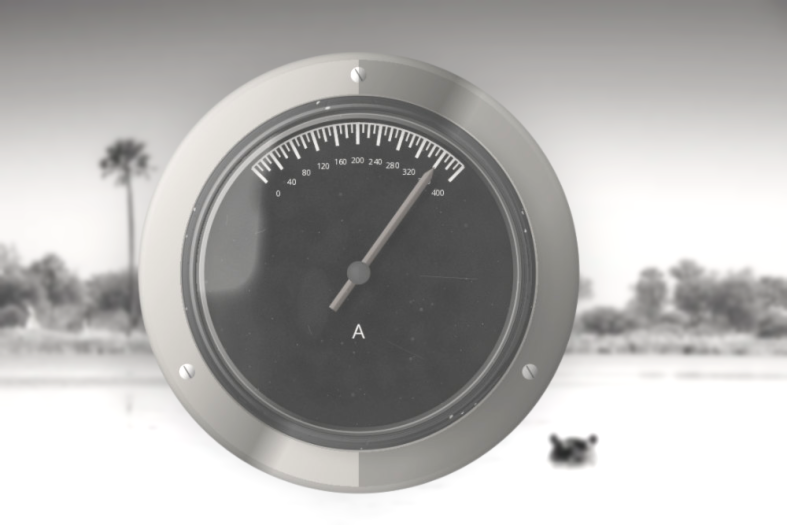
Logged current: 360 A
